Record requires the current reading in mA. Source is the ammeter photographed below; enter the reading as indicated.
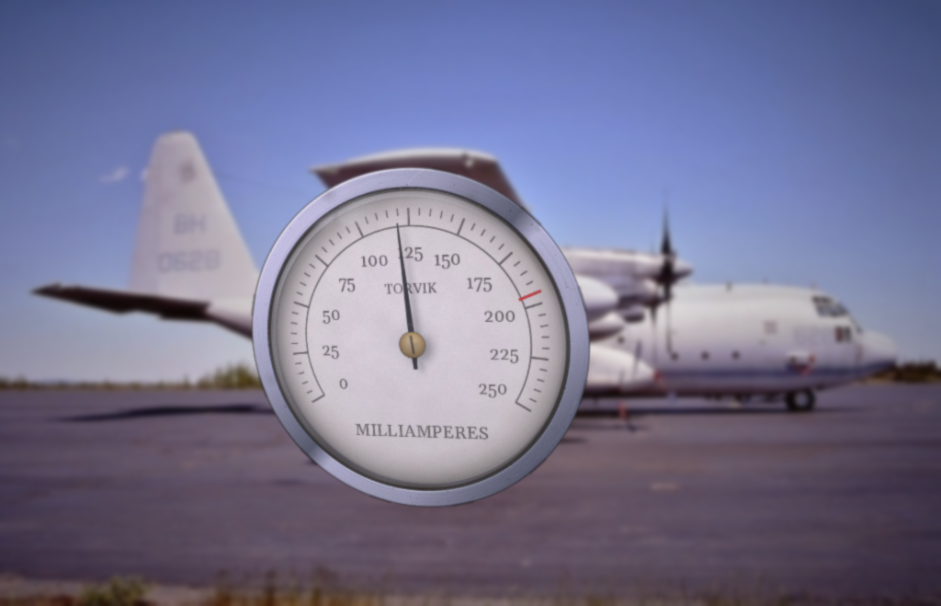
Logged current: 120 mA
